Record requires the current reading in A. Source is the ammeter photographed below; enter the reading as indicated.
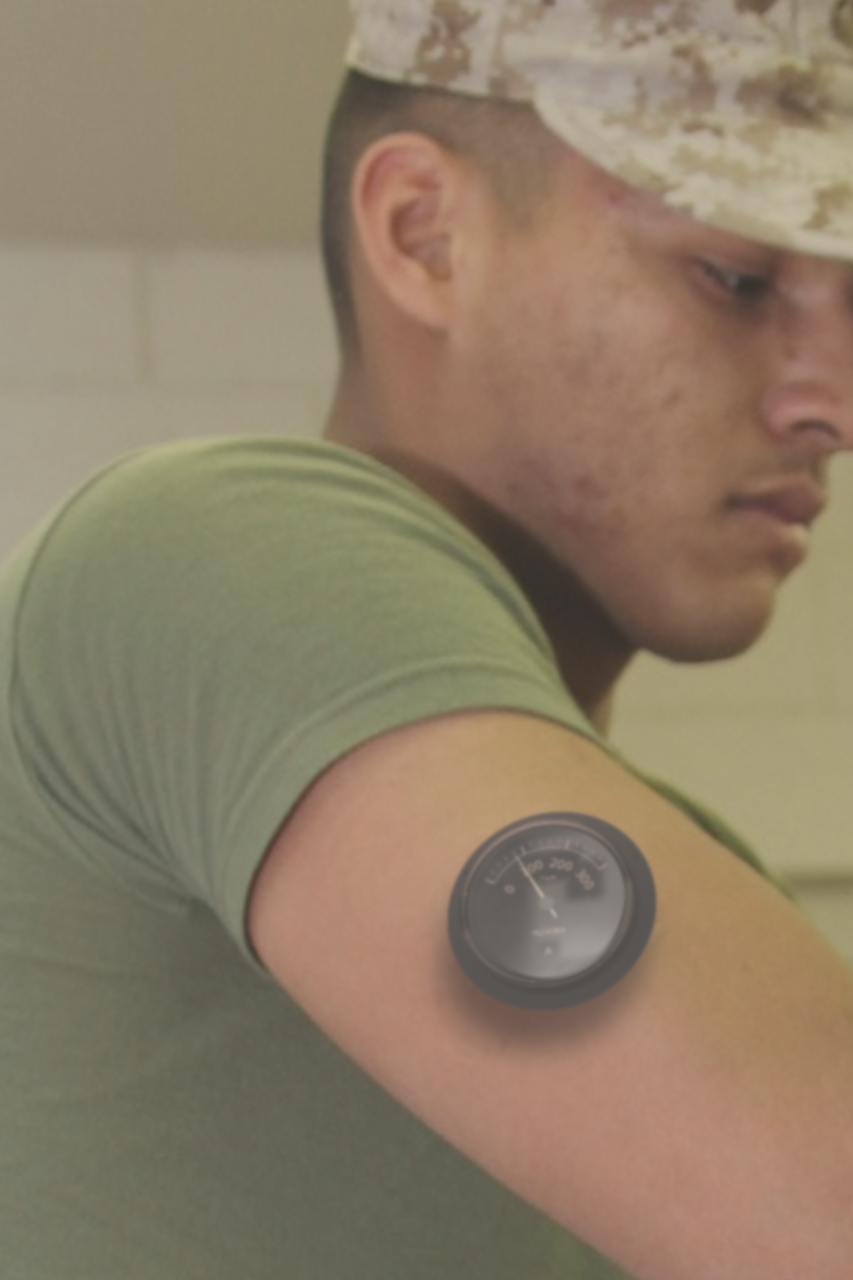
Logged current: 80 A
